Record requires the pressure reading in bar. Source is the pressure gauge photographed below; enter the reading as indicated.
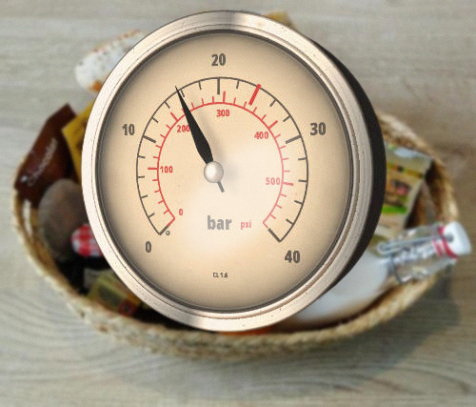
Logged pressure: 16 bar
